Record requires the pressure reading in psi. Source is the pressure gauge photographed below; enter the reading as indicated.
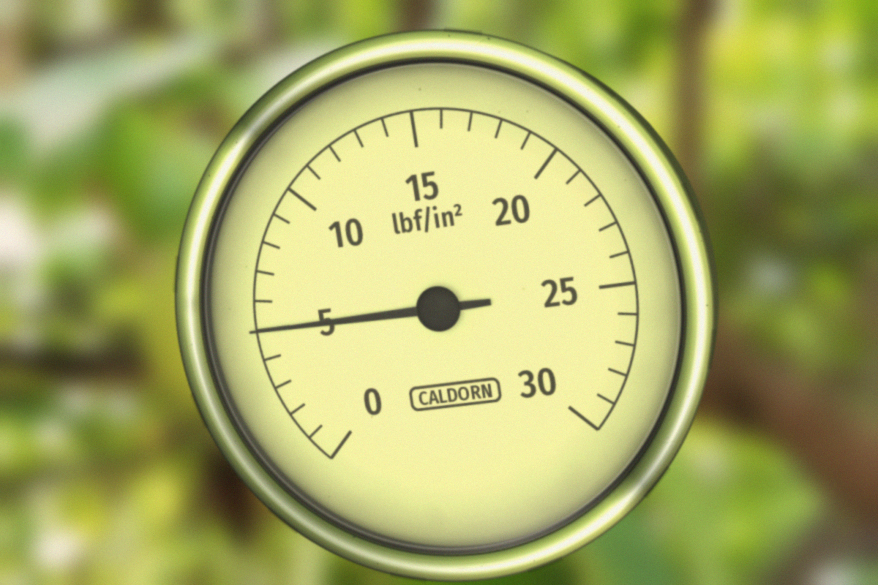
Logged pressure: 5 psi
